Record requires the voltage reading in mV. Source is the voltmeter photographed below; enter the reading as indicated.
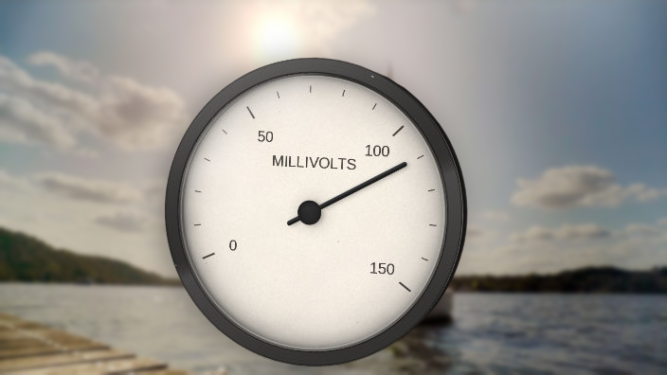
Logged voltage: 110 mV
